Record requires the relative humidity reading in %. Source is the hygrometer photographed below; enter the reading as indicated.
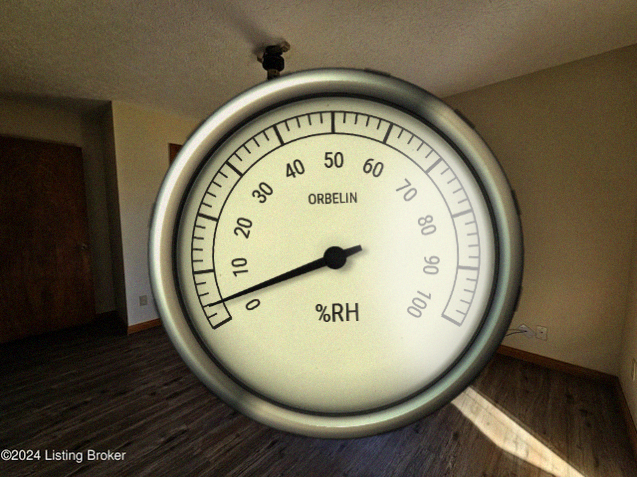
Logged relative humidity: 4 %
